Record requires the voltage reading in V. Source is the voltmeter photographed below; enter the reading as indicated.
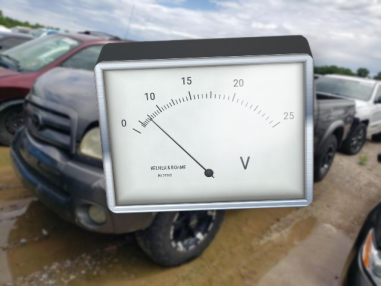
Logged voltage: 7.5 V
